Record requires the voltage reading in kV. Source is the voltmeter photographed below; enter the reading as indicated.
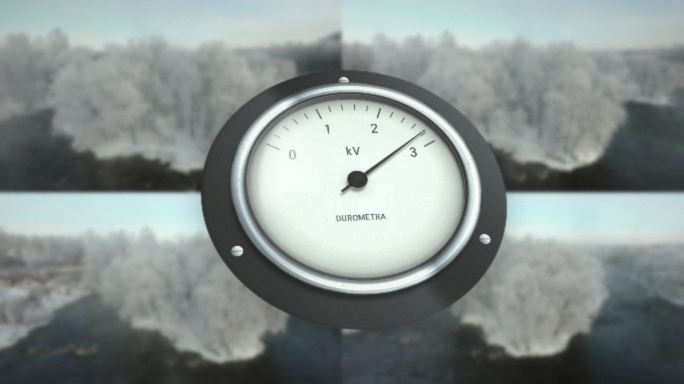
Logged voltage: 2.8 kV
